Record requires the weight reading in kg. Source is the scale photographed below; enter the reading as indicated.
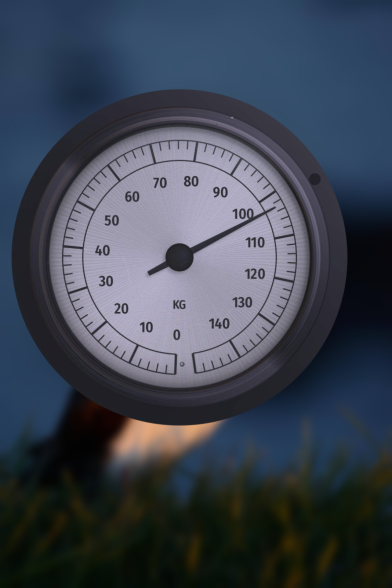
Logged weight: 103 kg
